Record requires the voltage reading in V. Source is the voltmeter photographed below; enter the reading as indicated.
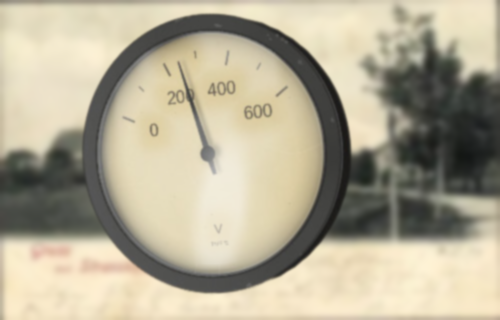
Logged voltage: 250 V
